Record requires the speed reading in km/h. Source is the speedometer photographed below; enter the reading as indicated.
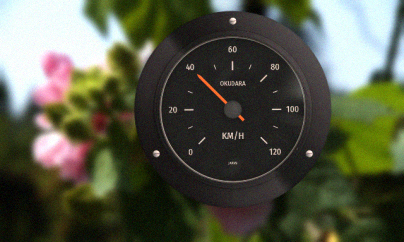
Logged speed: 40 km/h
